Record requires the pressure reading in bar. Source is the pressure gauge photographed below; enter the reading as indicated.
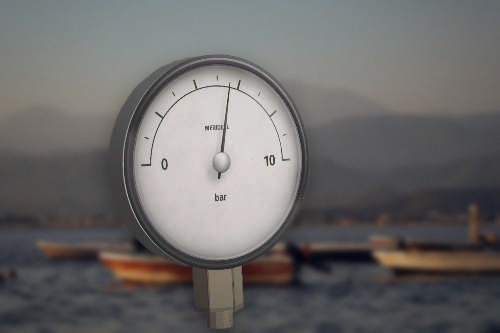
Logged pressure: 5.5 bar
